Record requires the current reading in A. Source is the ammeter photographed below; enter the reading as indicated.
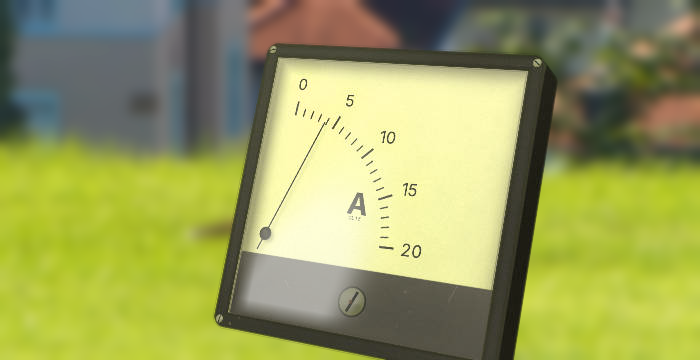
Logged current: 4 A
